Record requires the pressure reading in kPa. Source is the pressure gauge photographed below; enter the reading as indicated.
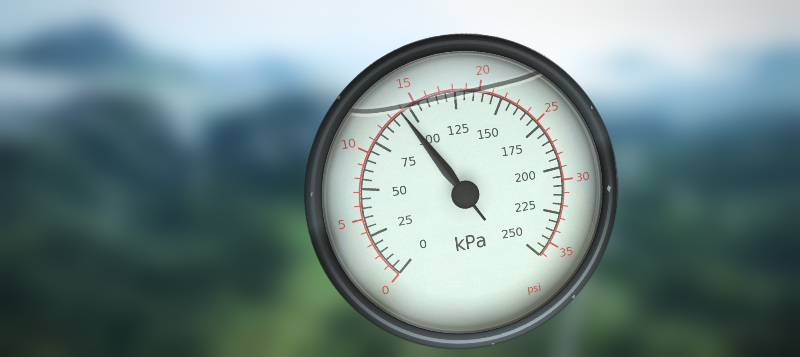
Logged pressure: 95 kPa
